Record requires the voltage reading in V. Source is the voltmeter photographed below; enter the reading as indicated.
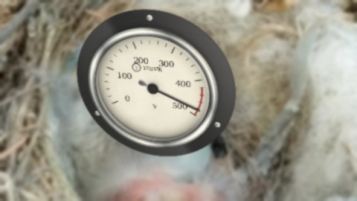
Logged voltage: 480 V
